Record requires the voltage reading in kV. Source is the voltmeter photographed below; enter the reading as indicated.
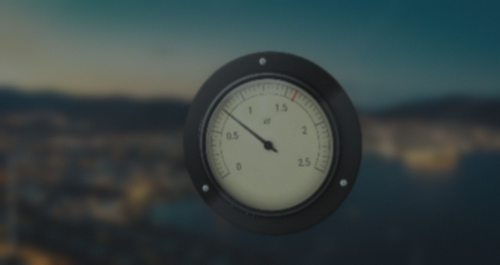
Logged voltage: 0.75 kV
